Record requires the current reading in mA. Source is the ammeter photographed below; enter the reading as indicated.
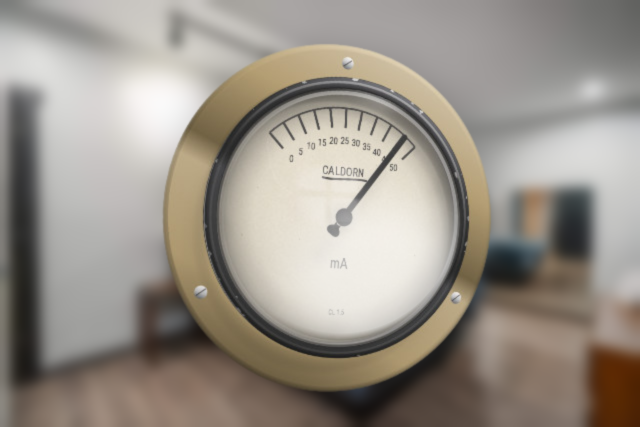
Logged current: 45 mA
